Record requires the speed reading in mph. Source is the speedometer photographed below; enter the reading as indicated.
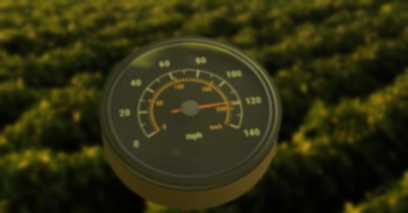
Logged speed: 120 mph
